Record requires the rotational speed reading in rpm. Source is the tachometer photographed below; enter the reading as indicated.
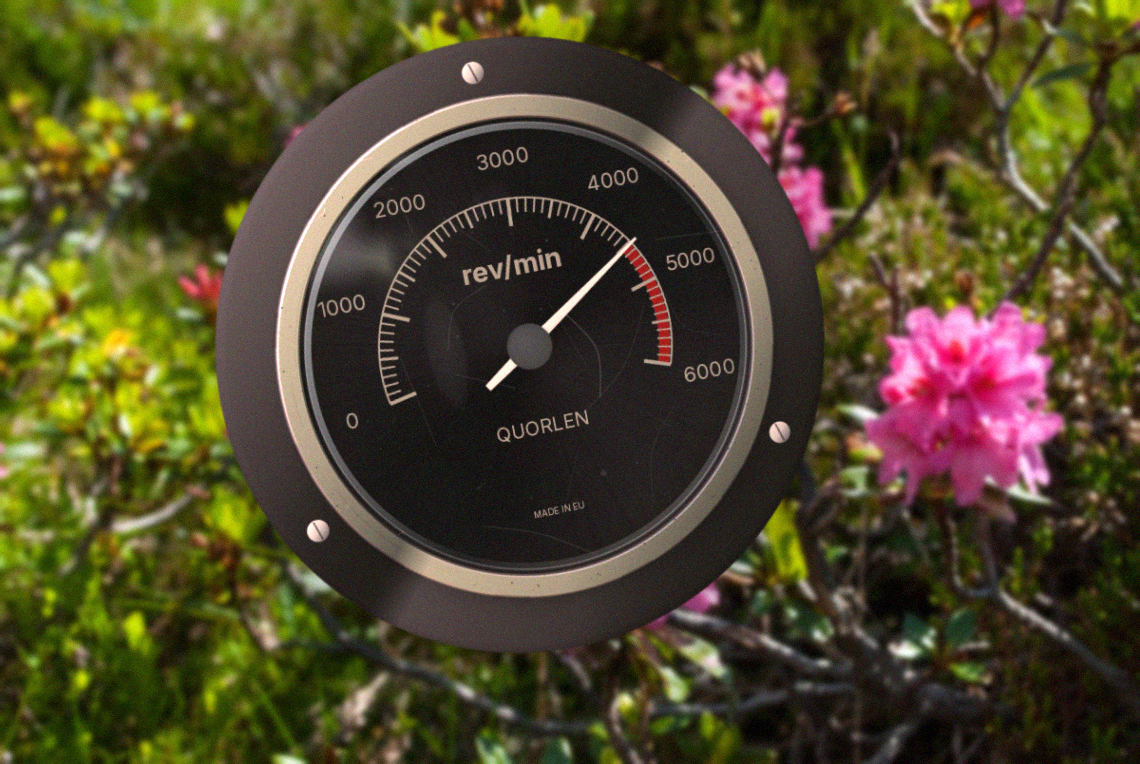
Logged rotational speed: 4500 rpm
